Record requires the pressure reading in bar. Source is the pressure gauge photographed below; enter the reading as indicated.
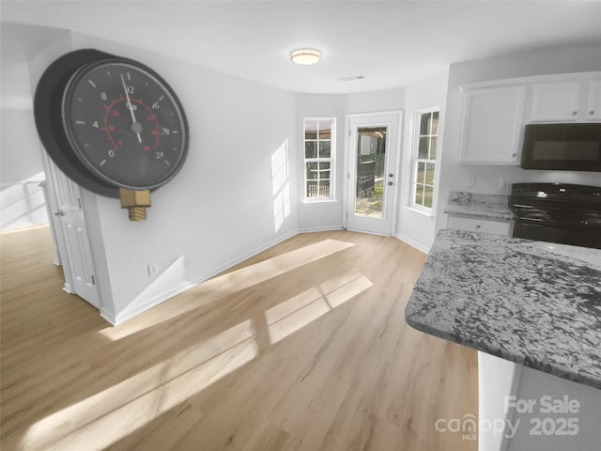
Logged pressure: 11 bar
